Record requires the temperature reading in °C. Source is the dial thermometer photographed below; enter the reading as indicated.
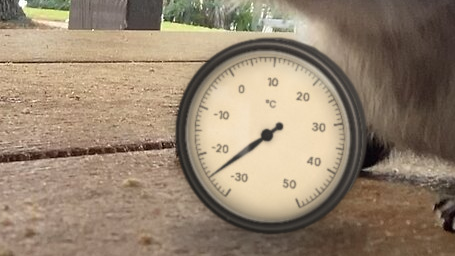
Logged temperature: -25 °C
